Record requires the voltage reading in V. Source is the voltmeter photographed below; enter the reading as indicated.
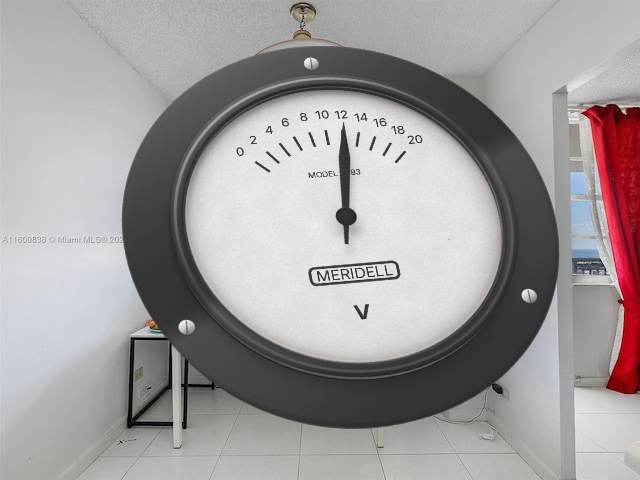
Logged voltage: 12 V
